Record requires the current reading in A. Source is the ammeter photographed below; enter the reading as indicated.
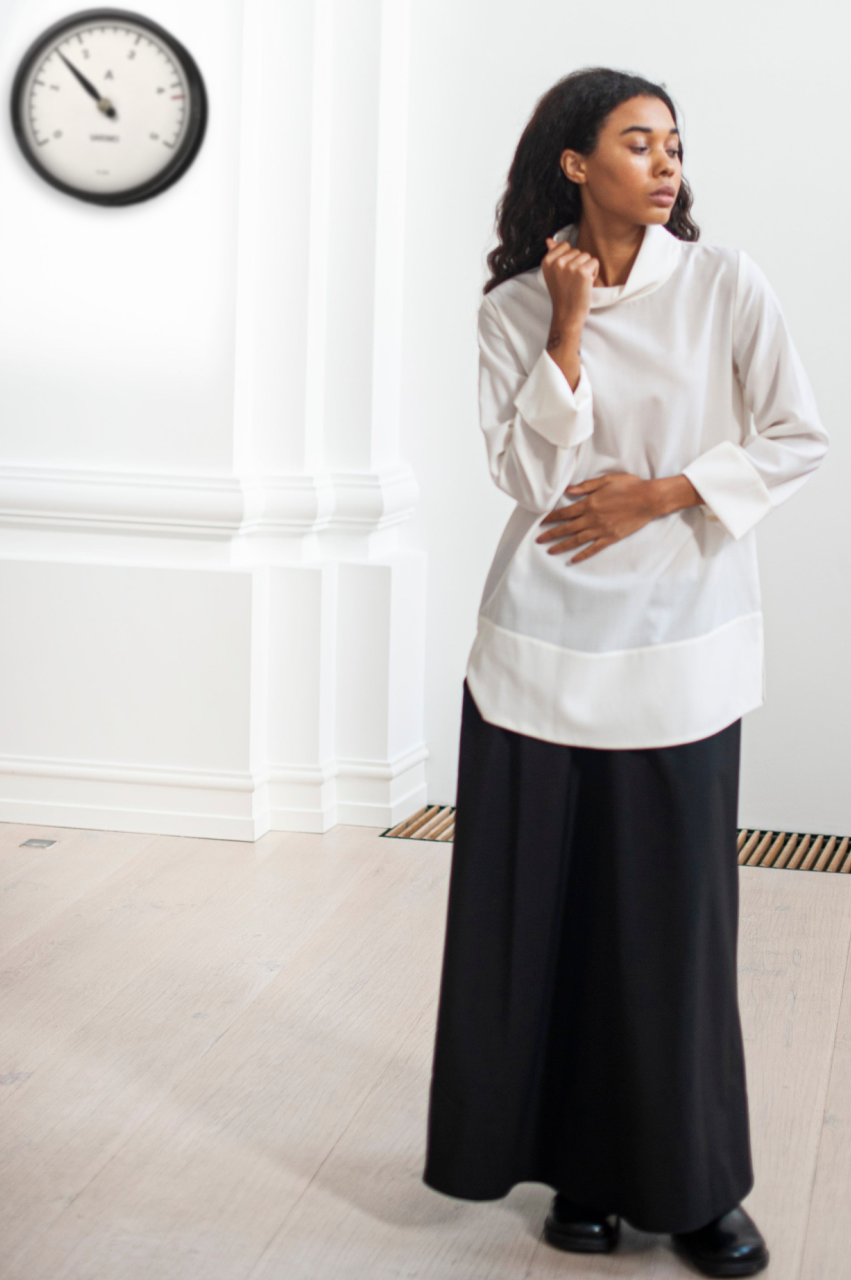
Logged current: 1.6 A
